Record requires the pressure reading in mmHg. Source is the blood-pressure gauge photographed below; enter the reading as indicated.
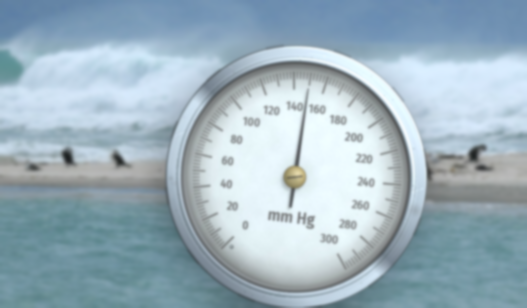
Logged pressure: 150 mmHg
